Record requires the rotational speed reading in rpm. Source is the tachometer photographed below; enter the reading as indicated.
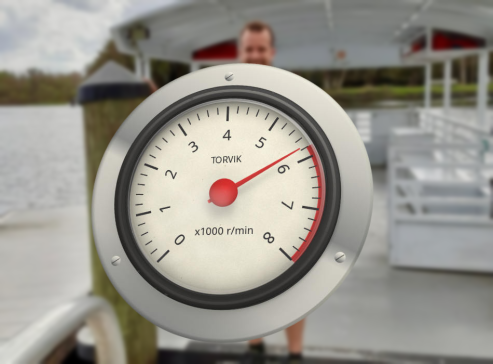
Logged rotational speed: 5800 rpm
